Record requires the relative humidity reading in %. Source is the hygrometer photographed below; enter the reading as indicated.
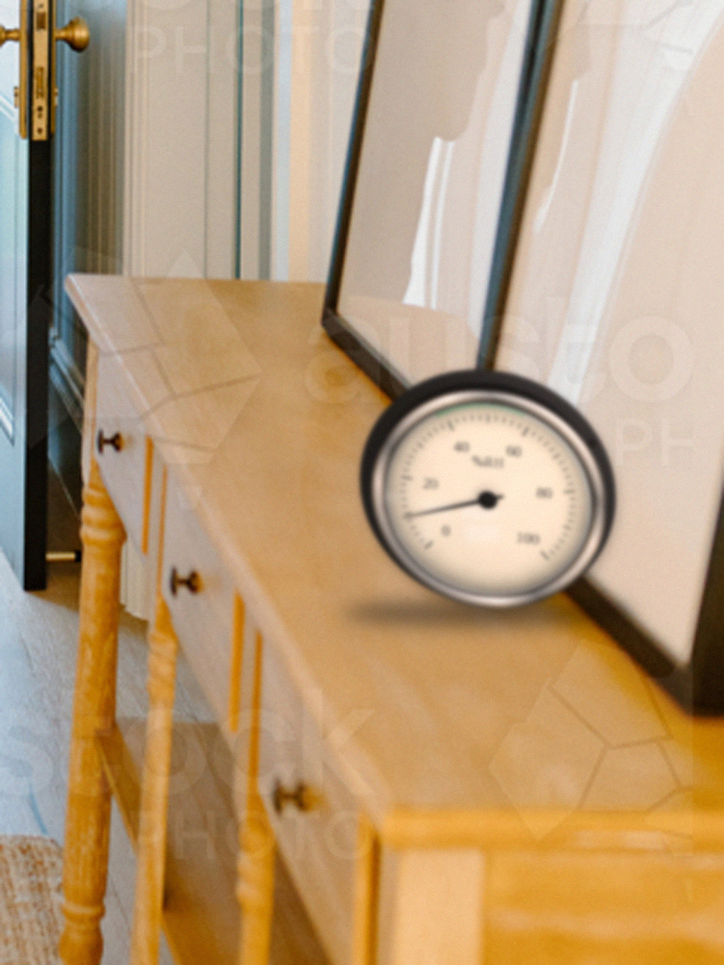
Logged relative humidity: 10 %
